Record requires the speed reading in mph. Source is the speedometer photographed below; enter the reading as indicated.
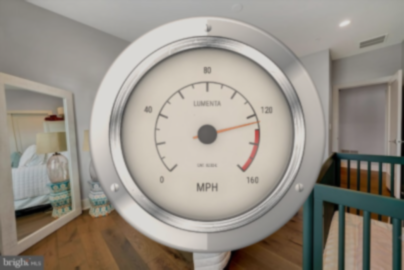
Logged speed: 125 mph
